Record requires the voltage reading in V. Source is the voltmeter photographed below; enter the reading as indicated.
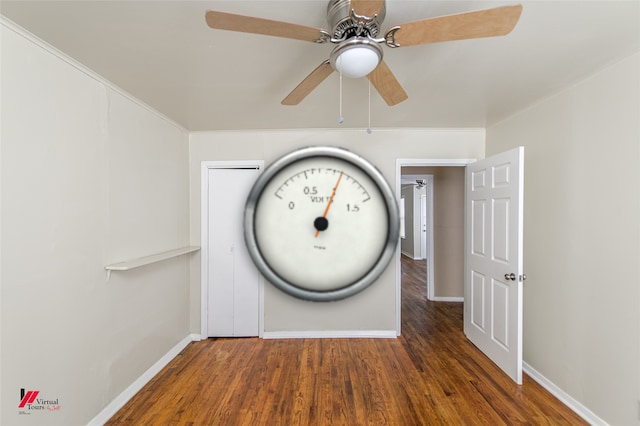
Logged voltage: 1 V
